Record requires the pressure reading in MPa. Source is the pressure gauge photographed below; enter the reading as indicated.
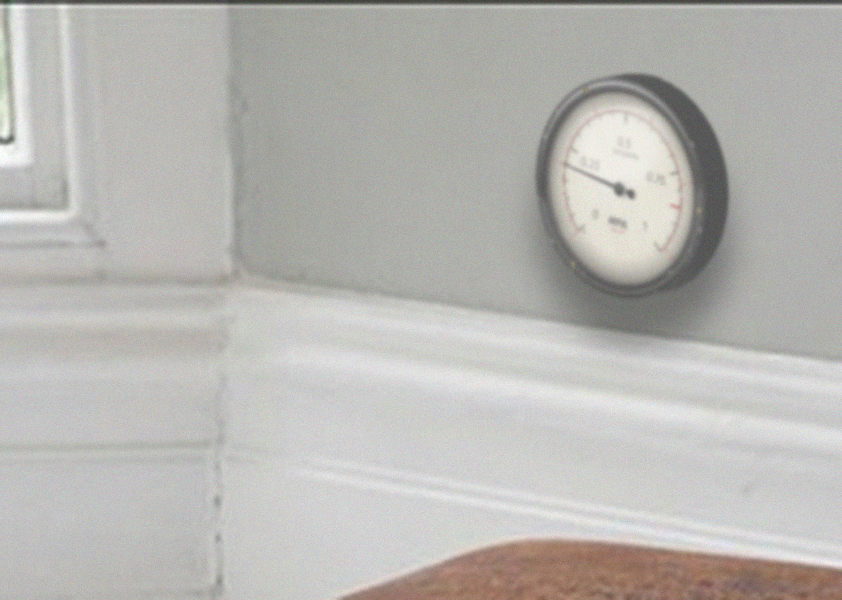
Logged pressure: 0.2 MPa
